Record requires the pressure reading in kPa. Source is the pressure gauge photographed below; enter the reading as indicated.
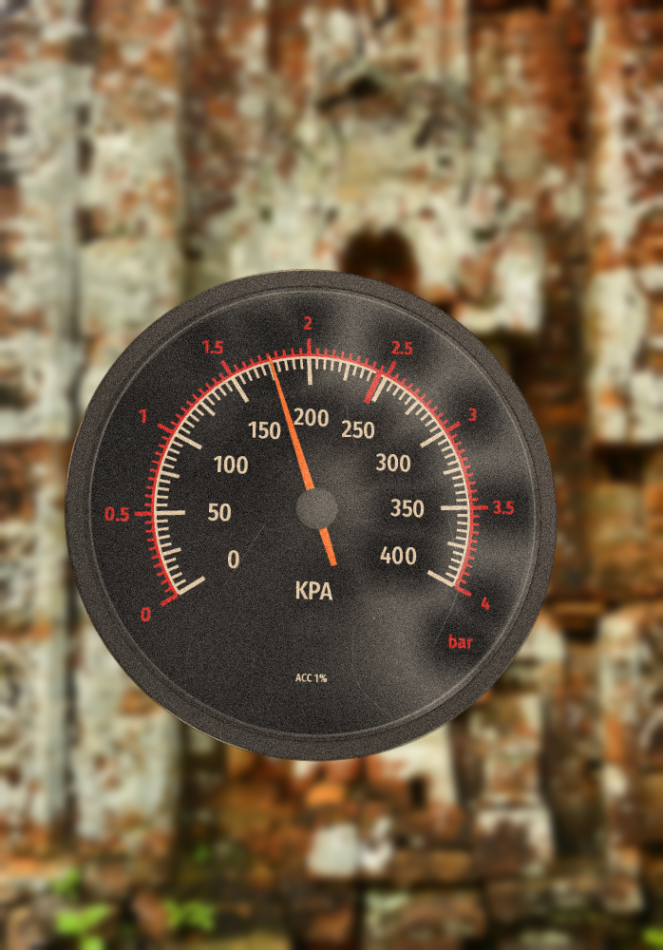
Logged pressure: 175 kPa
